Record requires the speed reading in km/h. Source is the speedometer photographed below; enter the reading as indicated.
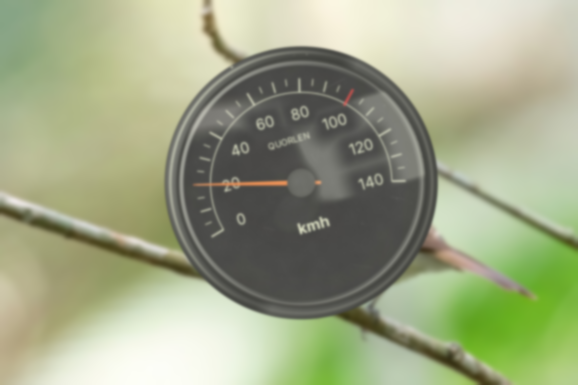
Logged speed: 20 km/h
